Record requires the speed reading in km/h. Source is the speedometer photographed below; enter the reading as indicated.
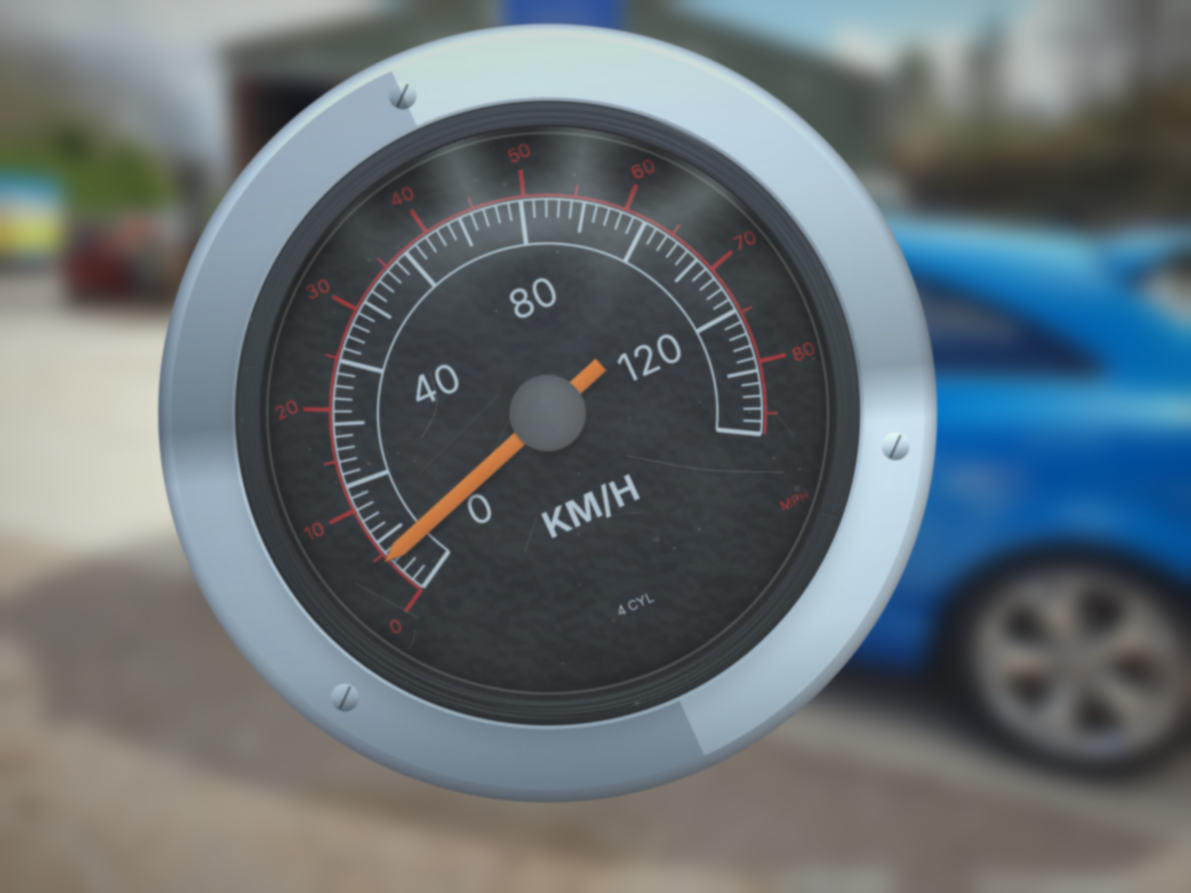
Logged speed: 7 km/h
